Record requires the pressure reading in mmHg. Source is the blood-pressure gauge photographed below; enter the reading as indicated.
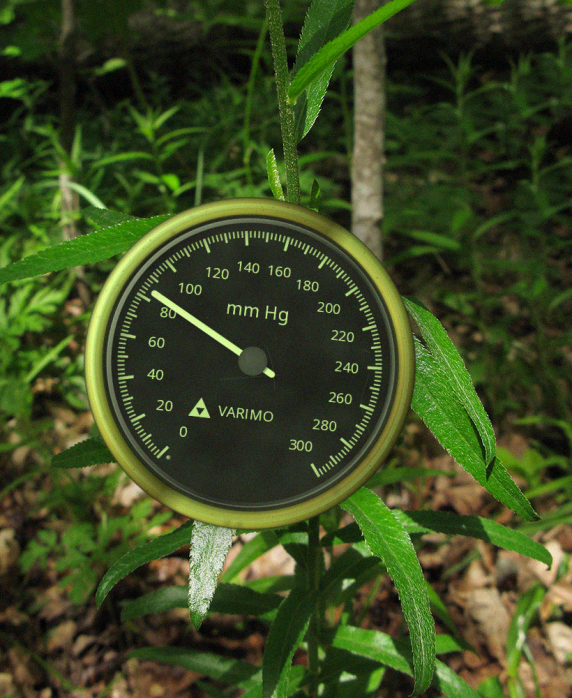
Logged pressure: 84 mmHg
